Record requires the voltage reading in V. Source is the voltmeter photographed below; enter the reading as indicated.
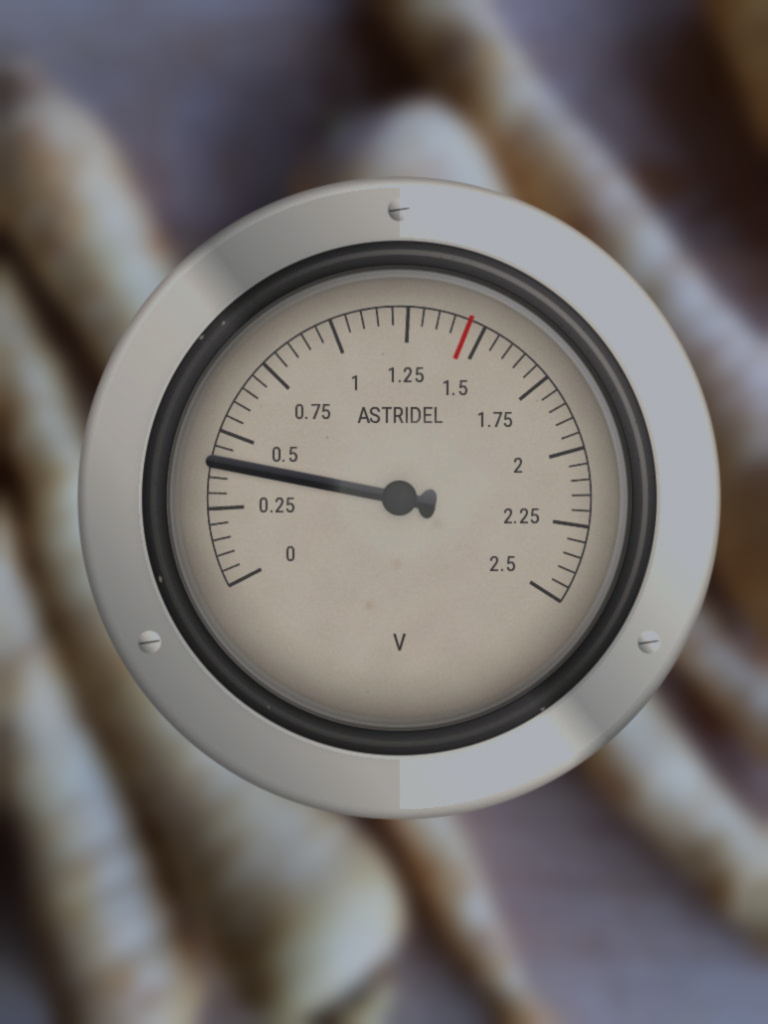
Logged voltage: 0.4 V
